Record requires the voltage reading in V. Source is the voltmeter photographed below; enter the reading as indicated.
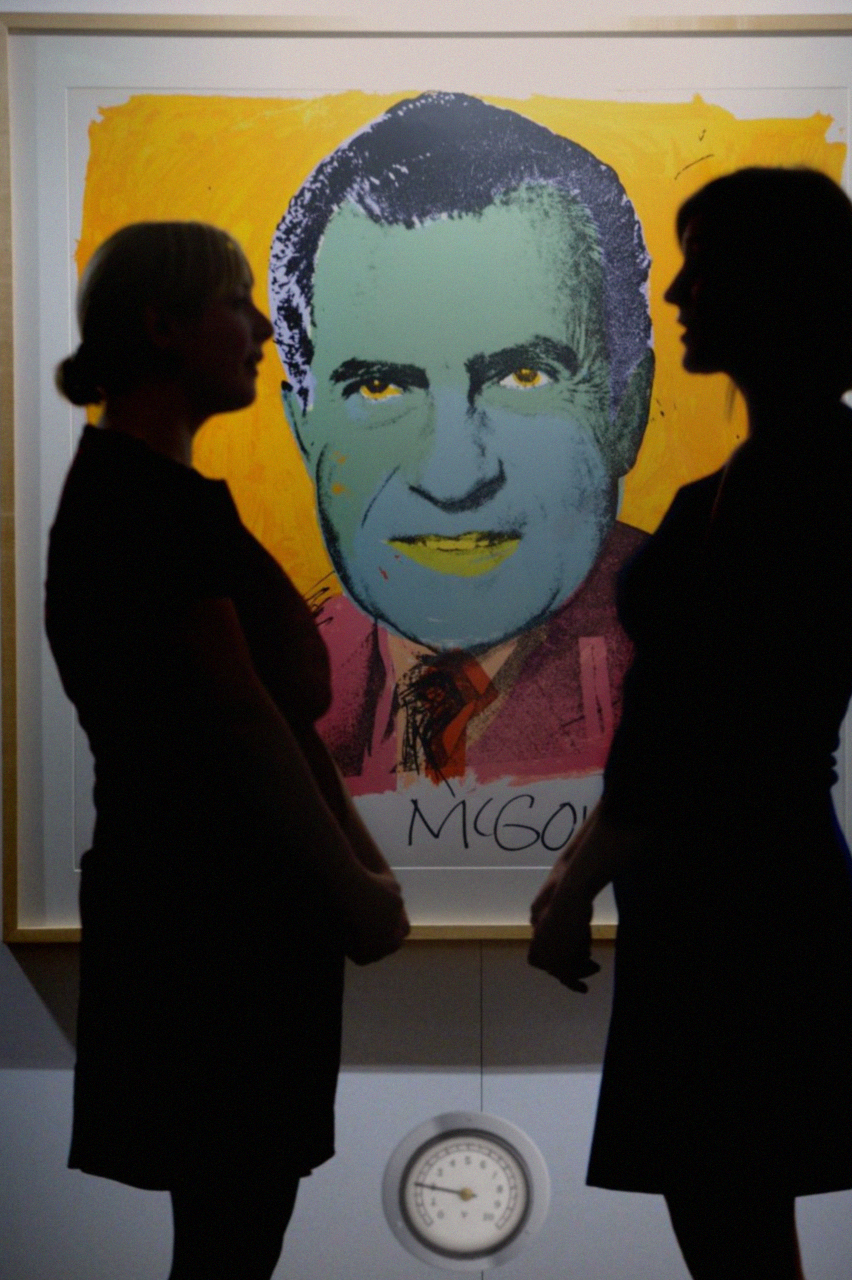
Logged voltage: 2 V
